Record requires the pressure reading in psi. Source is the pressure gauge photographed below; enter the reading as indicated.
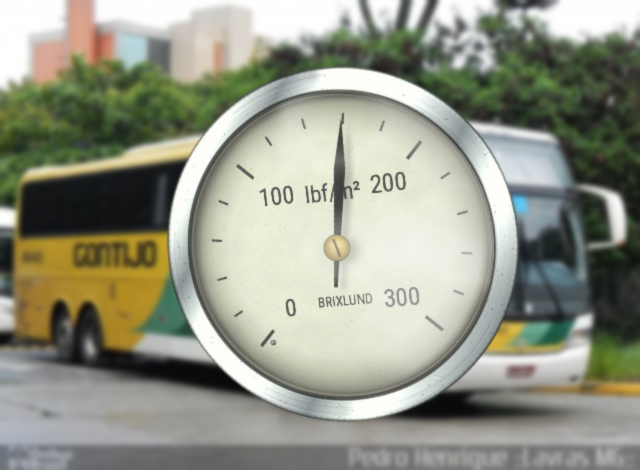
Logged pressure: 160 psi
